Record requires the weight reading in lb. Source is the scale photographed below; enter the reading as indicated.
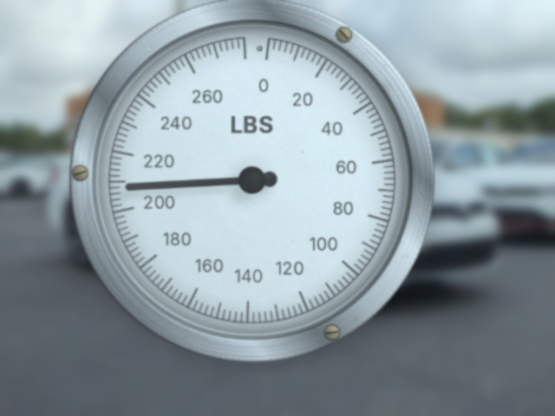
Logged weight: 208 lb
